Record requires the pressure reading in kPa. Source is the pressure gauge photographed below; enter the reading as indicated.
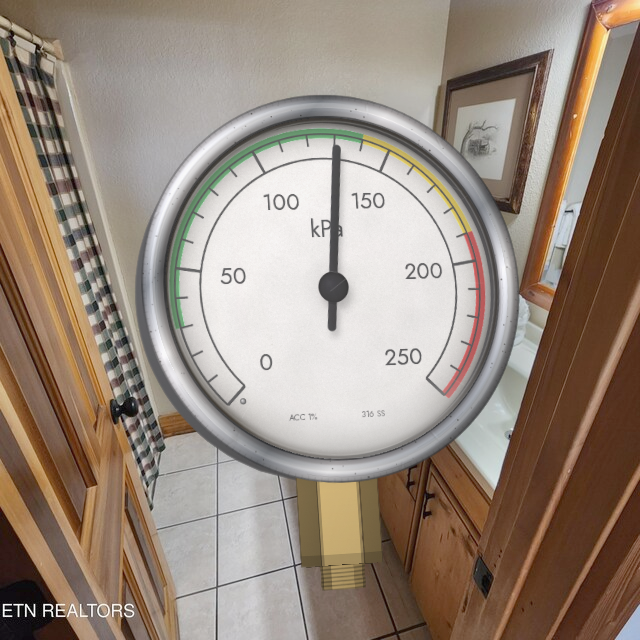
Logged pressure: 130 kPa
